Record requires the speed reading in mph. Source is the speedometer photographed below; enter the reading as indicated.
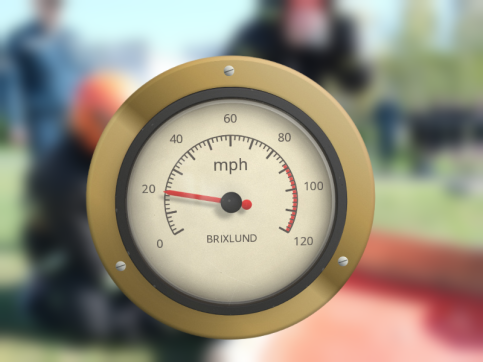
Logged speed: 20 mph
